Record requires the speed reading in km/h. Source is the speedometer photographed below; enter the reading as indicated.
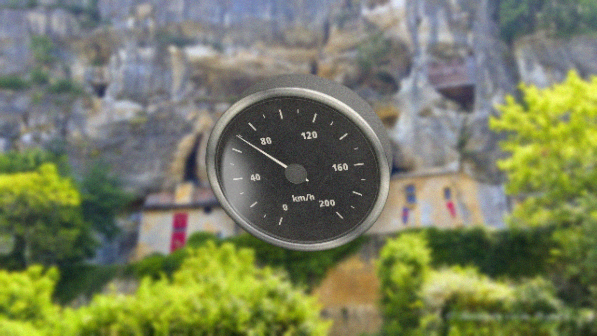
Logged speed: 70 km/h
